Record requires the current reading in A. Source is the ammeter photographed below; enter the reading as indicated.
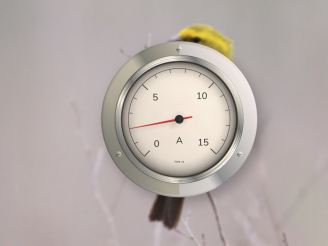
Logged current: 2 A
